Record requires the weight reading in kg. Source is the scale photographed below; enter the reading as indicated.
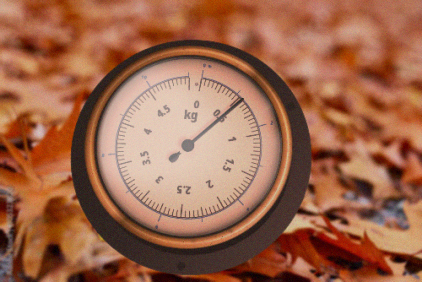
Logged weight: 0.55 kg
